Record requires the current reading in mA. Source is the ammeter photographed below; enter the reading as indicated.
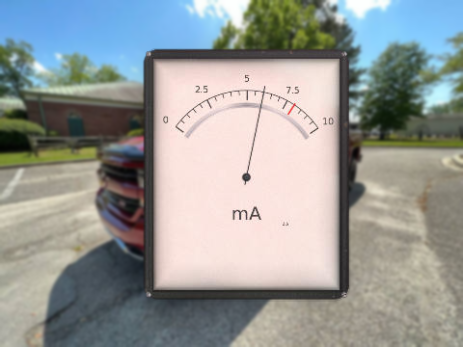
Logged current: 6 mA
